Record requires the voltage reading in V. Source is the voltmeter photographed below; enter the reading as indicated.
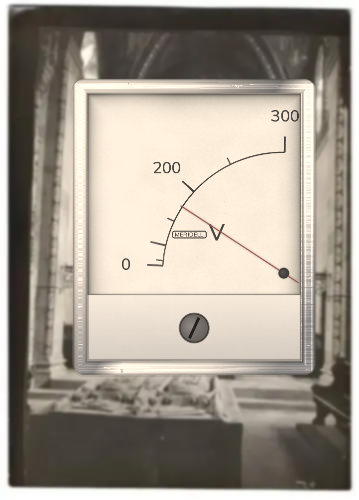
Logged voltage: 175 V
